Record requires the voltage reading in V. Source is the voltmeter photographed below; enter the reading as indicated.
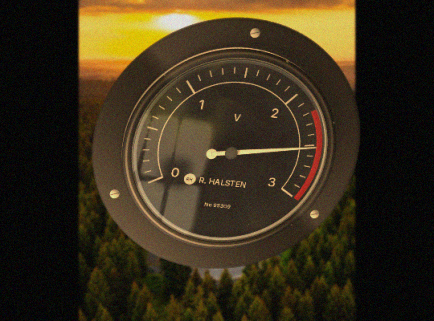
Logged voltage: 2.5 V
